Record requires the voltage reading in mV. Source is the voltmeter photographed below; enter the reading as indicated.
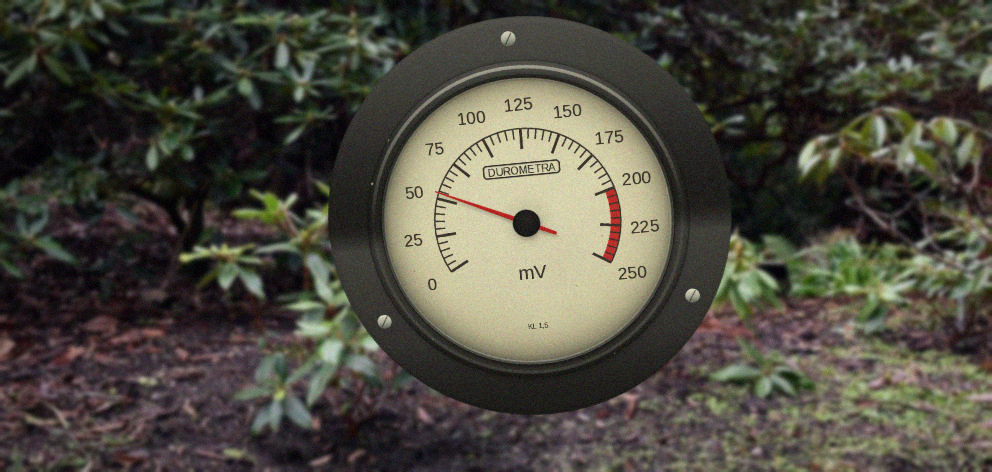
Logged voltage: 55 mV
